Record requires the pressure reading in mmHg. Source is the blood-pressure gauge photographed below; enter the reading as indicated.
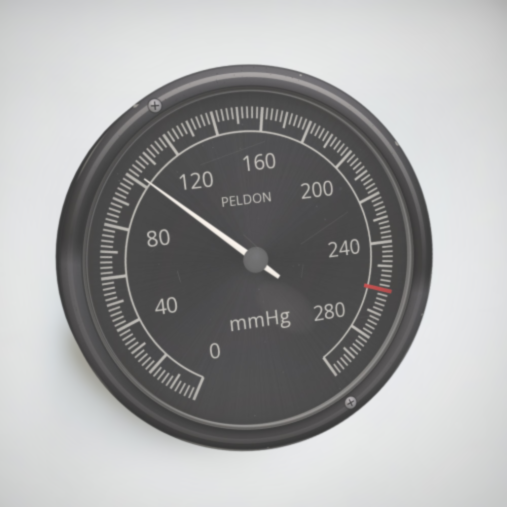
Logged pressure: 102 mmHg
